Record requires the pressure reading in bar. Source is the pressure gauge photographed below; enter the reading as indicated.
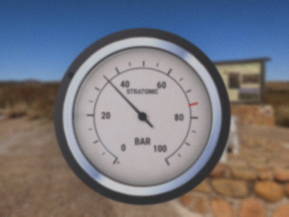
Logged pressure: 35 bar
